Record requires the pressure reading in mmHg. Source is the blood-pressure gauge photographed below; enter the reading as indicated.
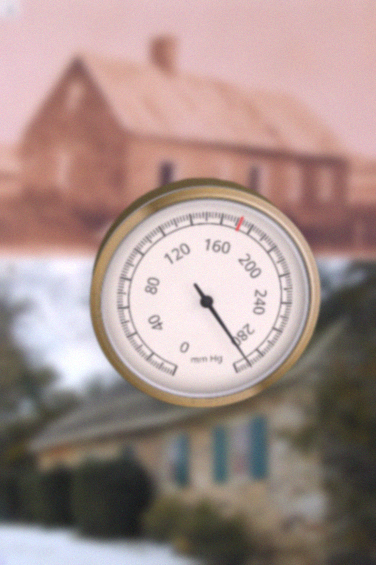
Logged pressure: 290 mmHg
